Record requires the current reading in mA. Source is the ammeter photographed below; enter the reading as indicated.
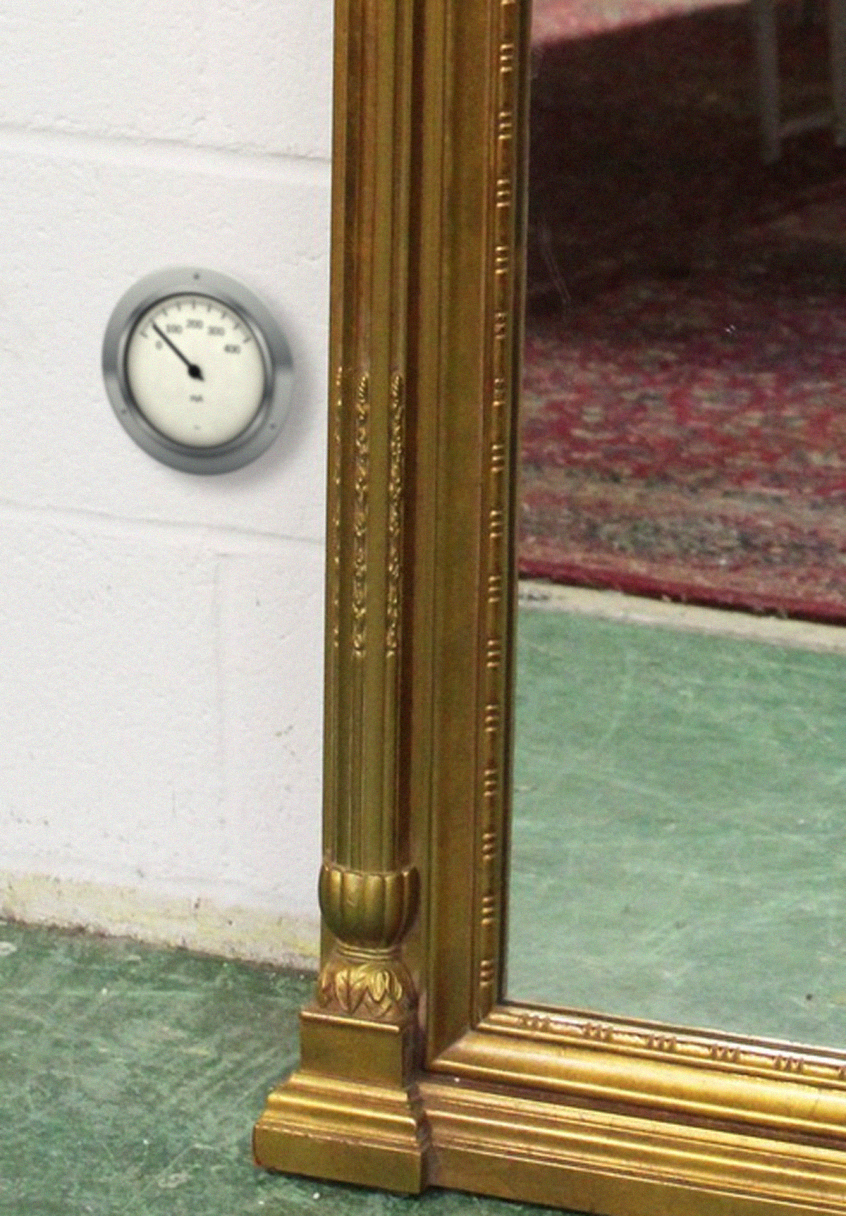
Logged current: 50 mA
